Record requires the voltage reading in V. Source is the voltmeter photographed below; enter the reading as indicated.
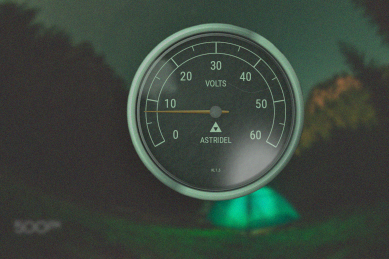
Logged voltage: 7.5 V
